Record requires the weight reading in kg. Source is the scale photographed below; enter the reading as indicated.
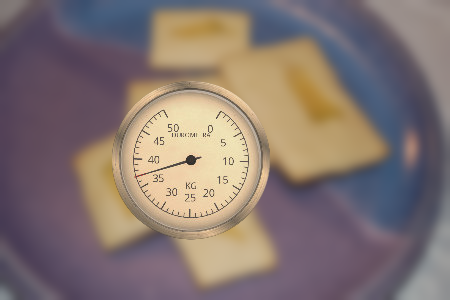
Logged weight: 37 kg
